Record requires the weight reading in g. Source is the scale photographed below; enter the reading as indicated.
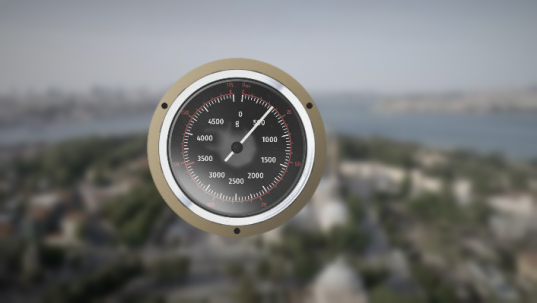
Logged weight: 500 g
